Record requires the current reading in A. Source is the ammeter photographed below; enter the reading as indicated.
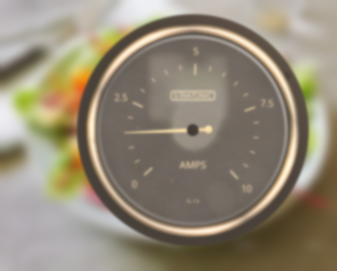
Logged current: 1.5 A
